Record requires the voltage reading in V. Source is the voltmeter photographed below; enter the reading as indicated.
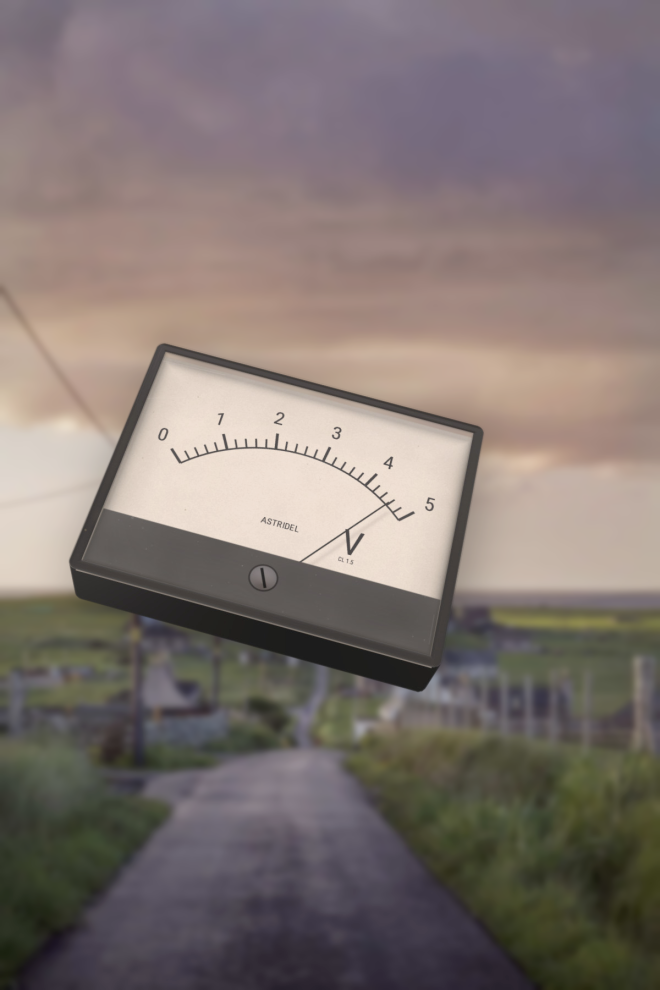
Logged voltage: 4.6 V
